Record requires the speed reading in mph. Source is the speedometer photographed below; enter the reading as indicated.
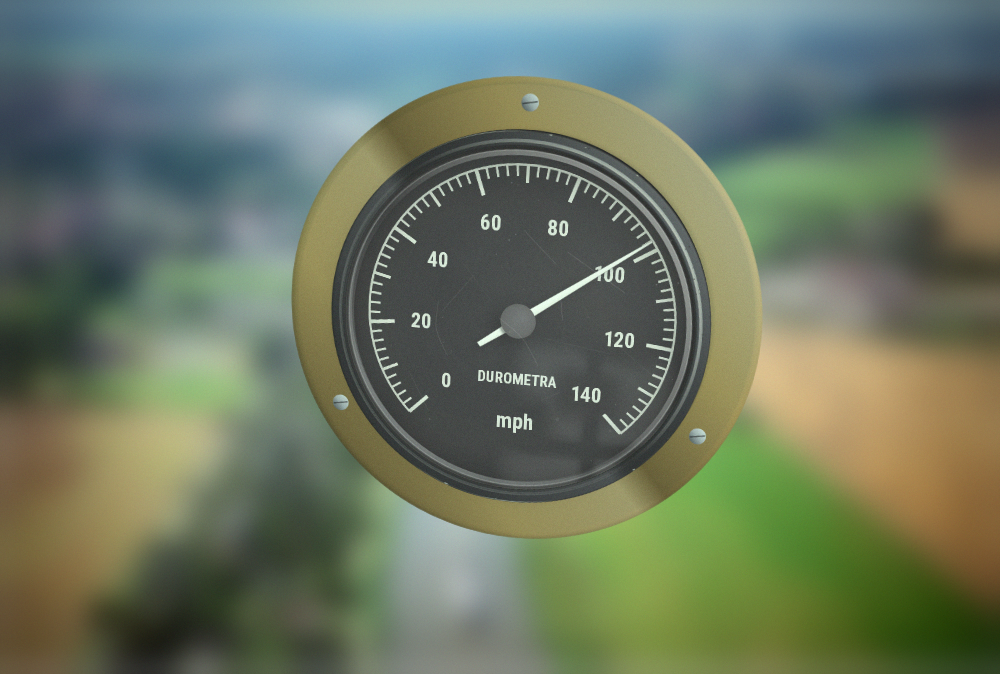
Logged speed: 98 mph
